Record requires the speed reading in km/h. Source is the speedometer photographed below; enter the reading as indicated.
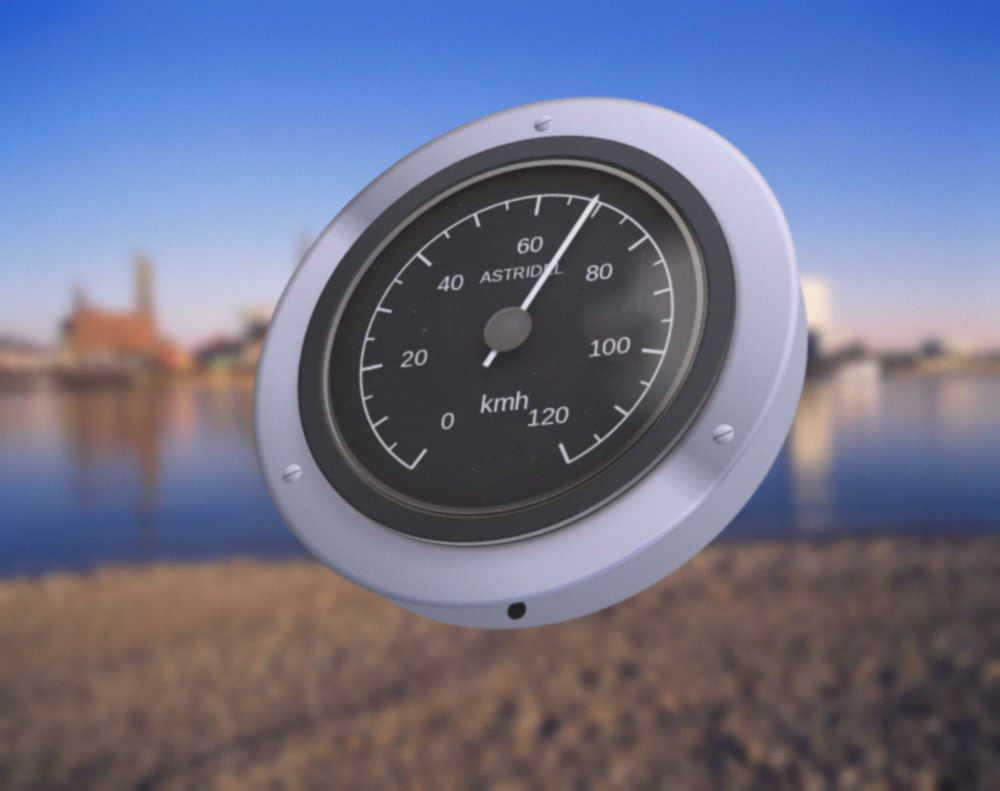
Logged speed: 70 km/h
